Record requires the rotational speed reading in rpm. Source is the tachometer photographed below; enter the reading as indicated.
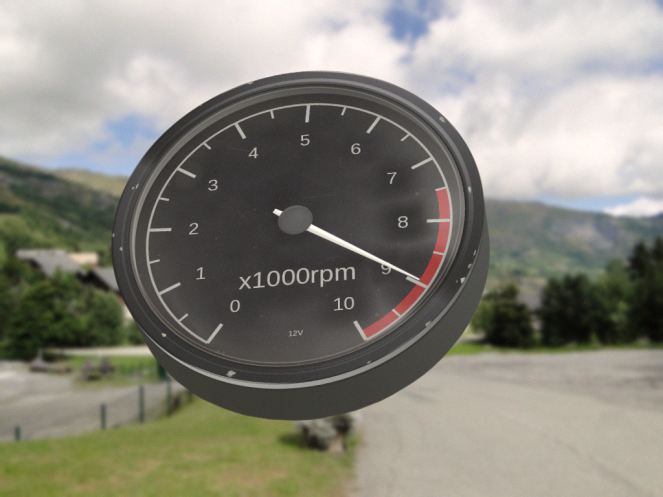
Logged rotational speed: 9000 rpm
